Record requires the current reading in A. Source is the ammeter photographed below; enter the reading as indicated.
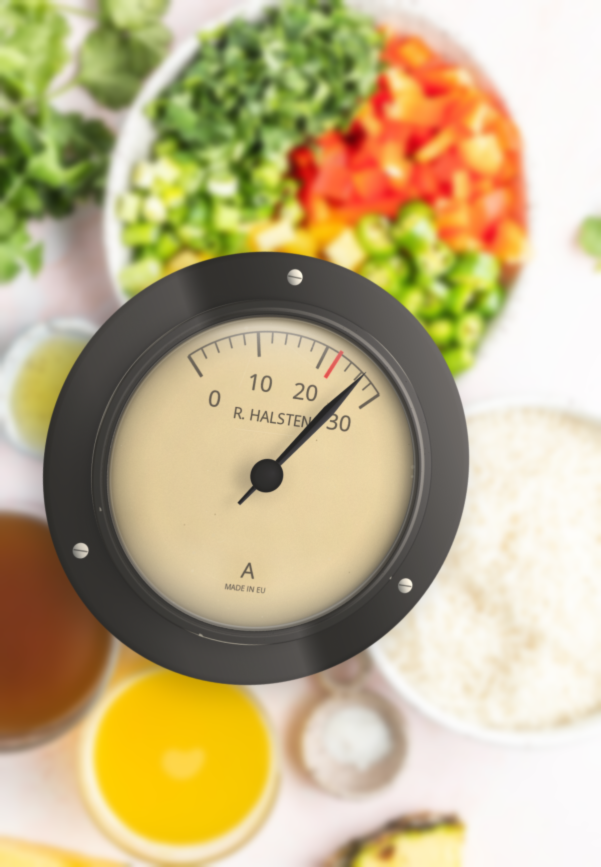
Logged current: 26 A
